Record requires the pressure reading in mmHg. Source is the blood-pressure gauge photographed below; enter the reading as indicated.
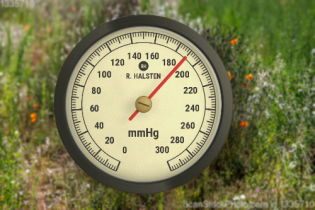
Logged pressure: 190 mmHg
